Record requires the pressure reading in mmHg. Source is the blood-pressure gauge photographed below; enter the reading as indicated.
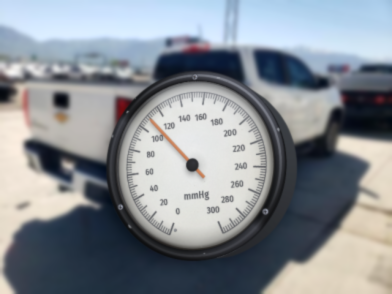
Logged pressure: 110 mmHg
